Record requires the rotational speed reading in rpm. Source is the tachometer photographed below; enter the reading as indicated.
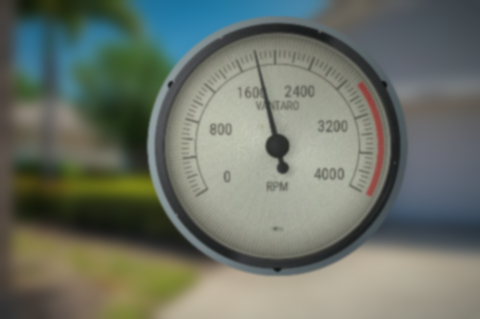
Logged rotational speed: 1800 rpm
